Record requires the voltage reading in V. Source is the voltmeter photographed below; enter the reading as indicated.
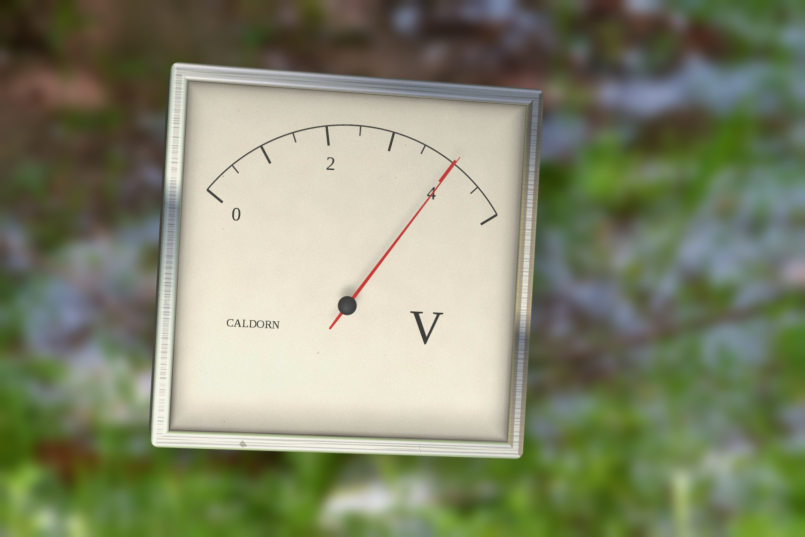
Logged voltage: 4 V
